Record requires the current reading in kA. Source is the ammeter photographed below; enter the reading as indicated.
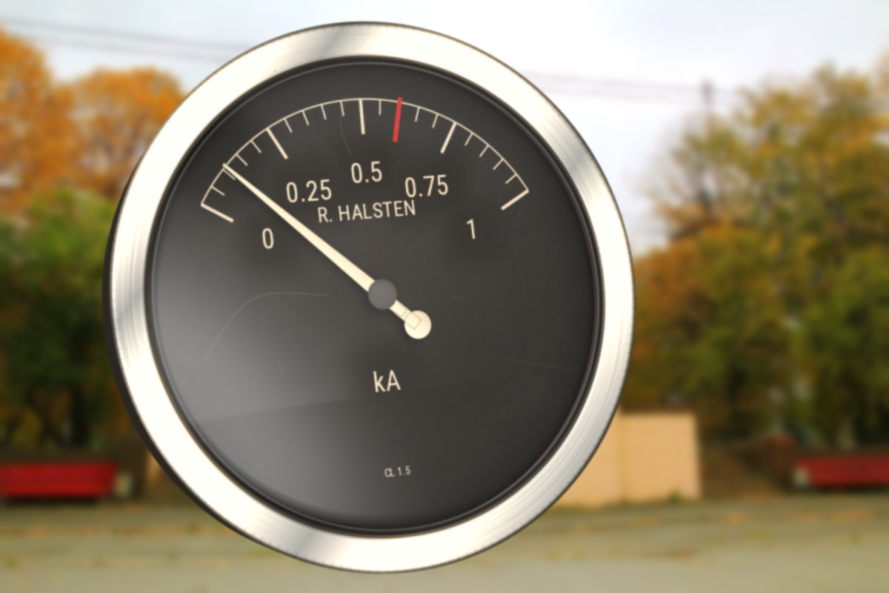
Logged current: 0.1 kA
